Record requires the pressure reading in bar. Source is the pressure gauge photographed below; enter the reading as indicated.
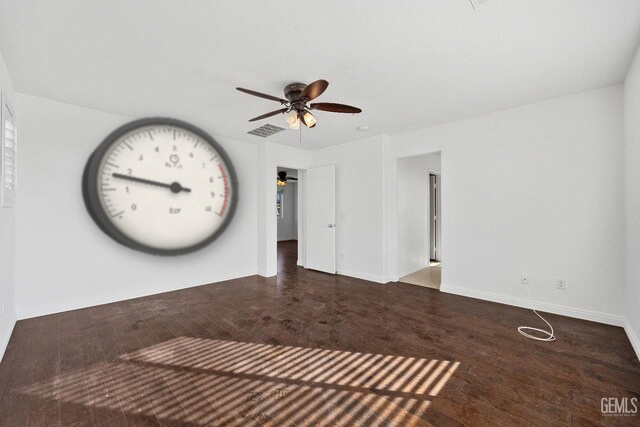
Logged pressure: 1.6 bar
